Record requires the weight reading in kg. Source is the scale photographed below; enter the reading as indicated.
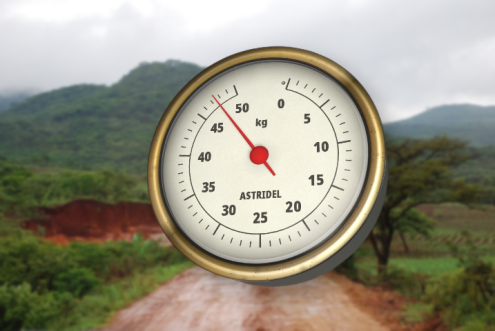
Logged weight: 47.5 kg
